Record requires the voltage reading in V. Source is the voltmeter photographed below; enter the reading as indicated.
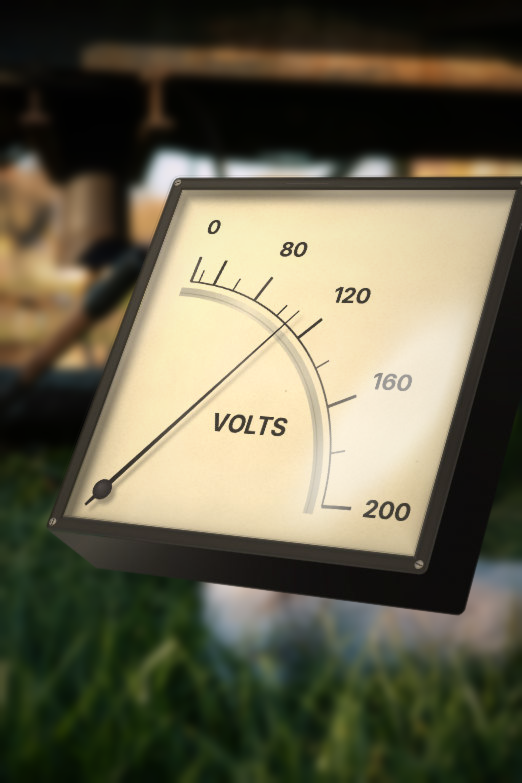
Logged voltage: 110 V
